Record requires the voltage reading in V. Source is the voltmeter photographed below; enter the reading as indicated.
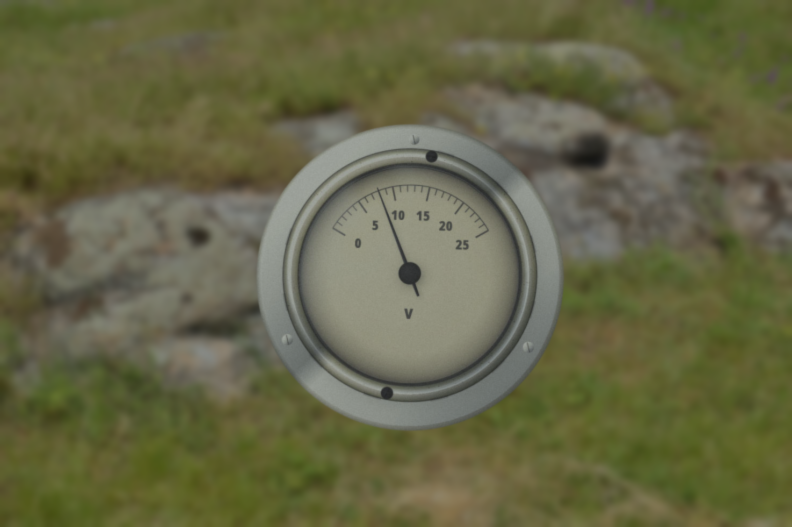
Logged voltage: 8 V
